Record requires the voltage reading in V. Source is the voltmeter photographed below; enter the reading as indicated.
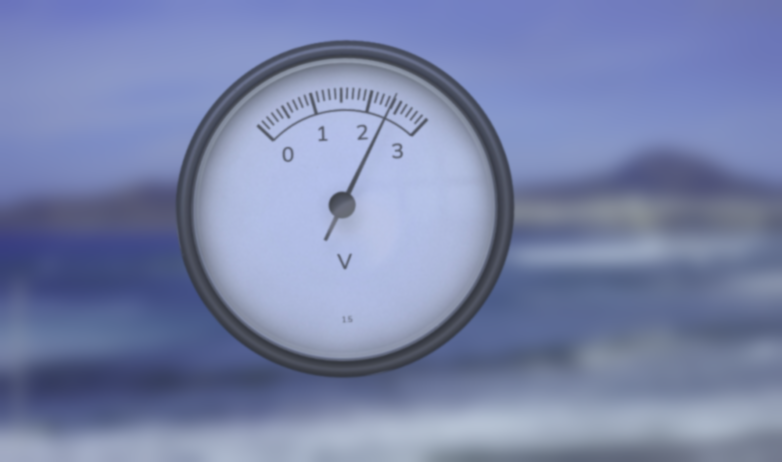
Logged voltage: 2.4 V
